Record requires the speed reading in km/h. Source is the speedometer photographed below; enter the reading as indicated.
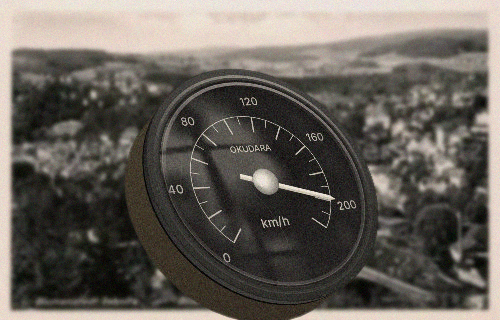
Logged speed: 200 km/h
